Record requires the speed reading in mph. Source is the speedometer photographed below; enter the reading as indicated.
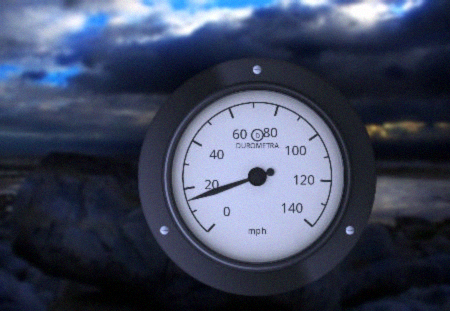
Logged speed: 15 mph
